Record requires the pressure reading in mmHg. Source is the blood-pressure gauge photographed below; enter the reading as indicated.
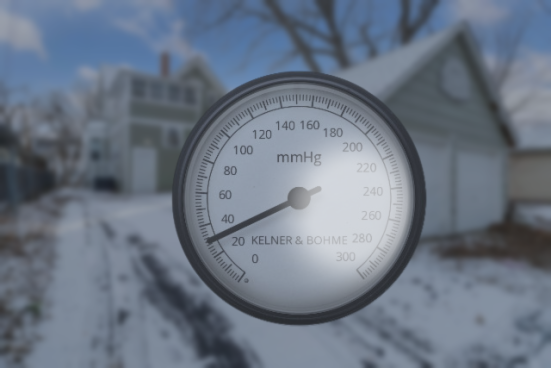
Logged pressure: 30 mmHg
